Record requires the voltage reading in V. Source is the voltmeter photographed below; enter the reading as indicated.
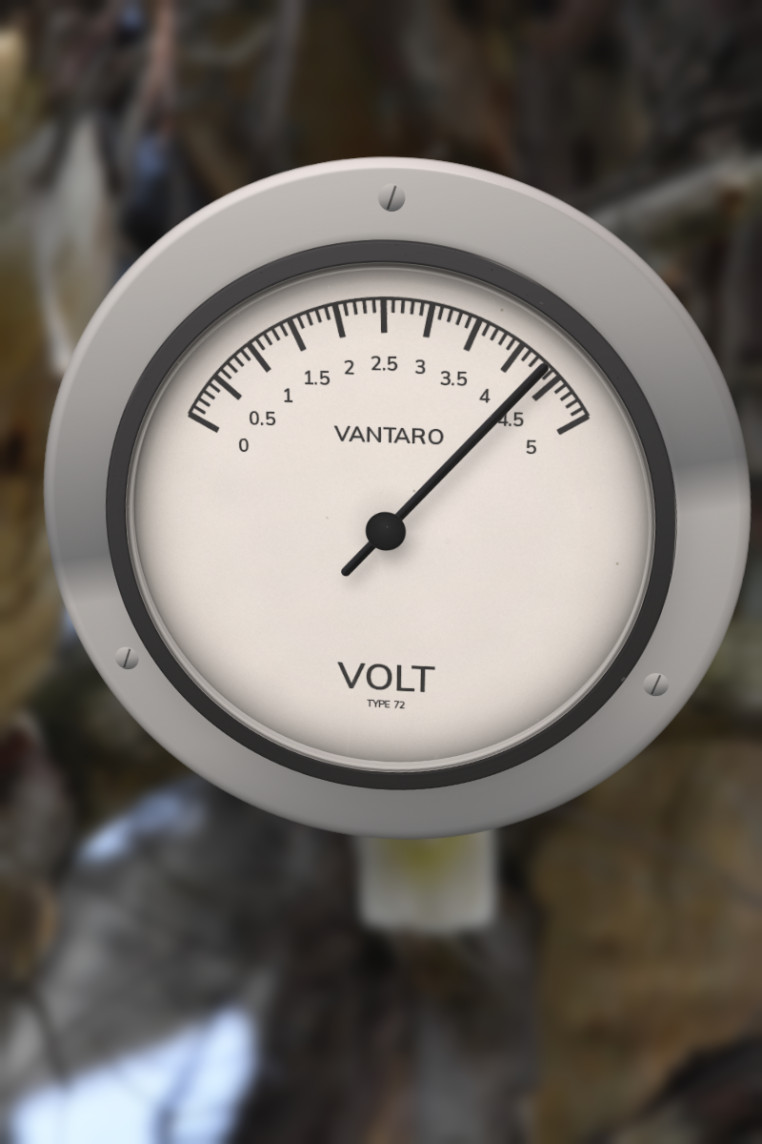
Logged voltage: 4.3 V
